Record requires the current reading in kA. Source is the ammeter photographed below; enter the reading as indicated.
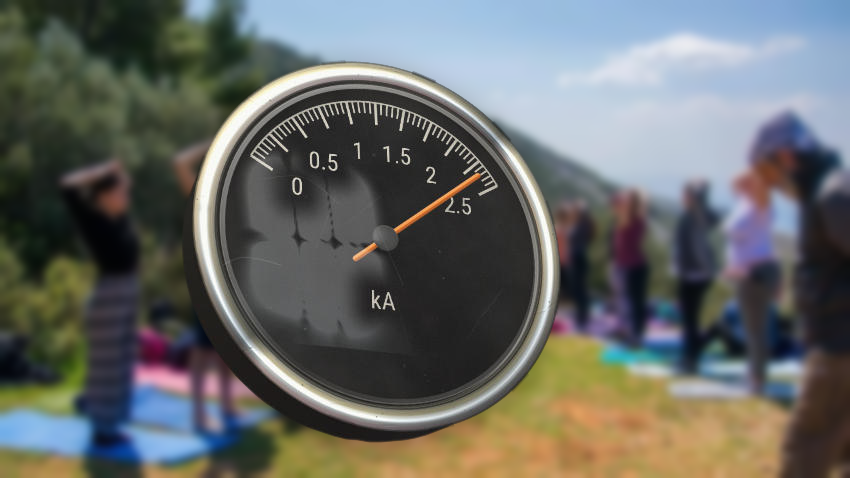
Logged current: 2.35 kA
